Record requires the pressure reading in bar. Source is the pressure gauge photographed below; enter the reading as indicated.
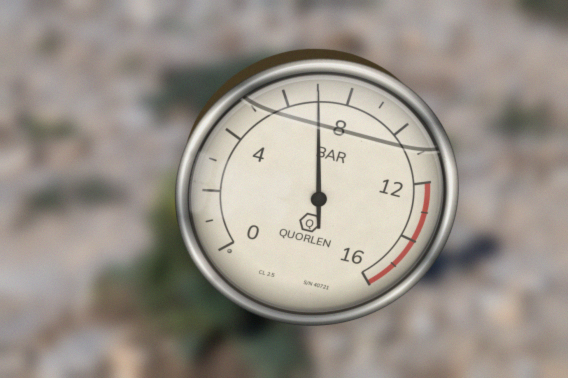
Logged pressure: 7 bar
